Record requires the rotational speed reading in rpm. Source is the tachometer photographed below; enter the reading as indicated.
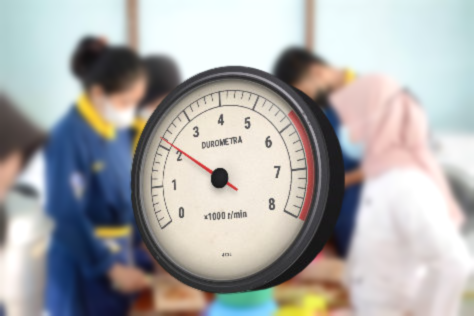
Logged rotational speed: 2200 rpm
